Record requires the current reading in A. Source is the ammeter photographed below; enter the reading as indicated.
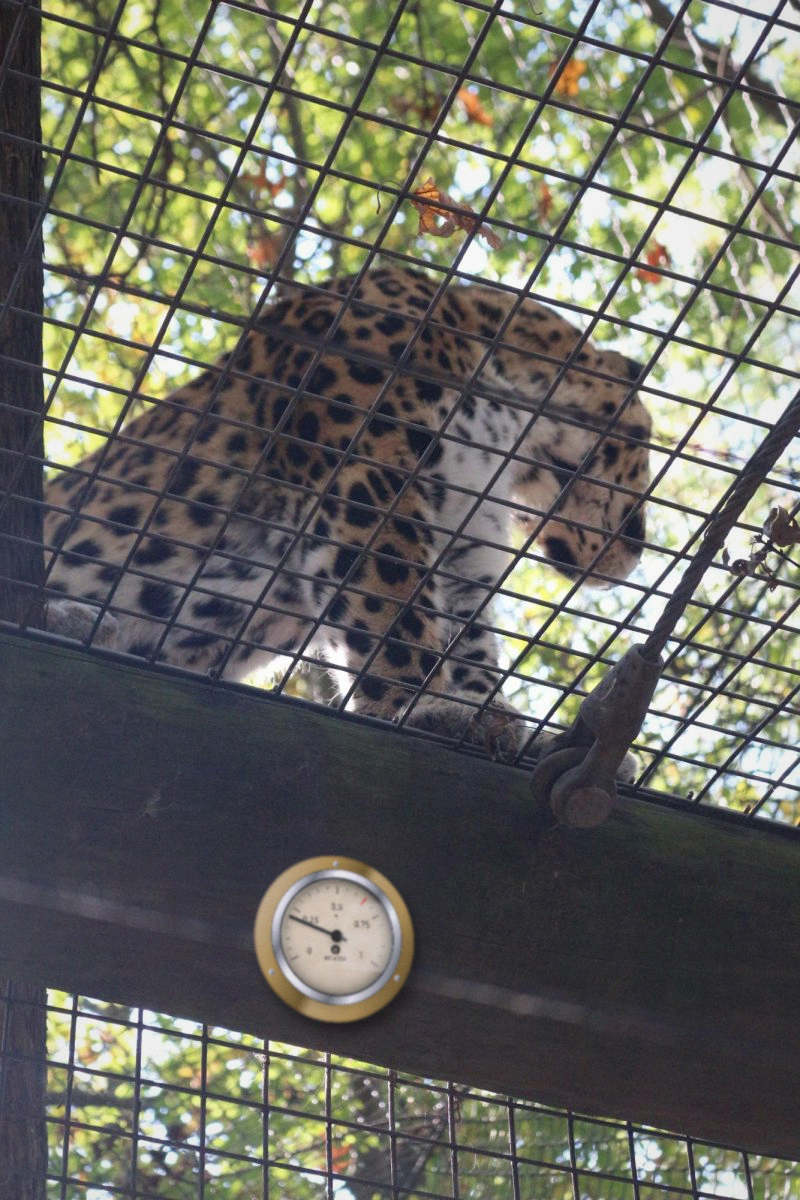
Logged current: 0.2 A
